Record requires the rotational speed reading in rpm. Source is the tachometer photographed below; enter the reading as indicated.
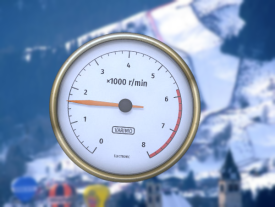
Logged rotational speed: 1600 rpm
